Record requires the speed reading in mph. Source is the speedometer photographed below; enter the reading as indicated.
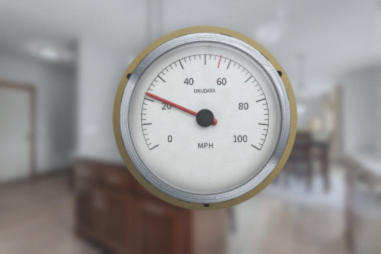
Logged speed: 22 mph
